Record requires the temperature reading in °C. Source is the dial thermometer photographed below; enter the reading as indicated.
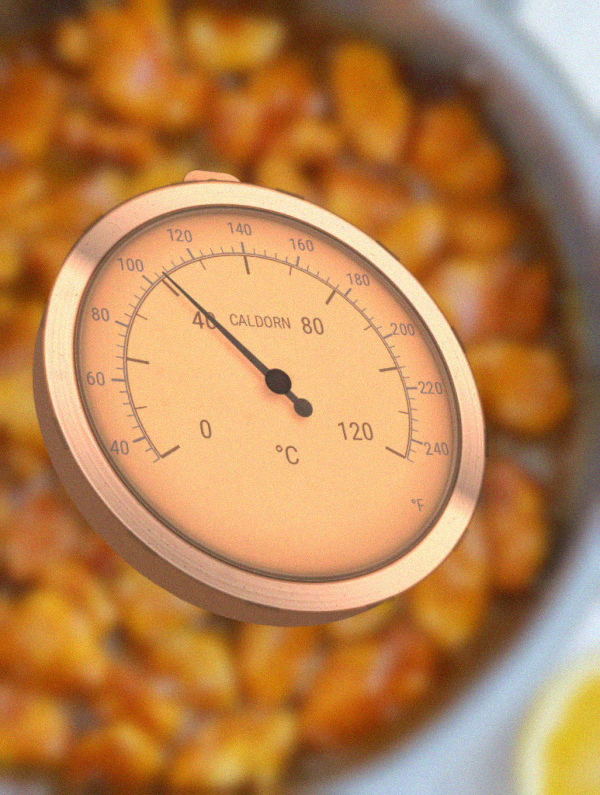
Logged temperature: 40 °C
